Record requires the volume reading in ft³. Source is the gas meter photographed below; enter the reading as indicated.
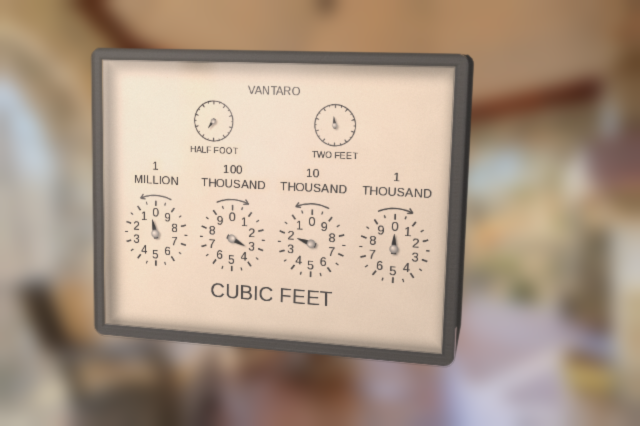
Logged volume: 32000 ft³
